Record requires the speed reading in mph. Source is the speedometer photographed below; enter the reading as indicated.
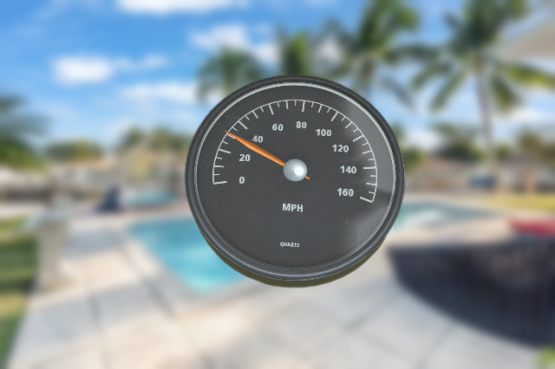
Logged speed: 30 mph
